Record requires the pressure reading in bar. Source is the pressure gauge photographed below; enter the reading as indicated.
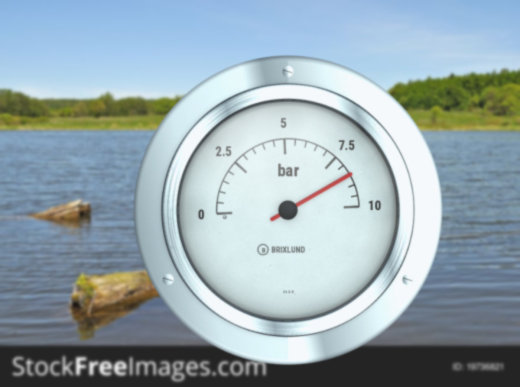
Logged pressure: 8.5 bar
